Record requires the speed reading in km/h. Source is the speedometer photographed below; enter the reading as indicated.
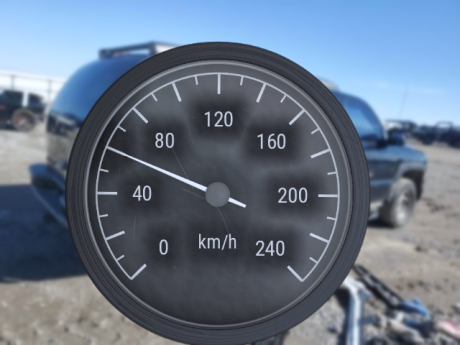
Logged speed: 60 km/h
